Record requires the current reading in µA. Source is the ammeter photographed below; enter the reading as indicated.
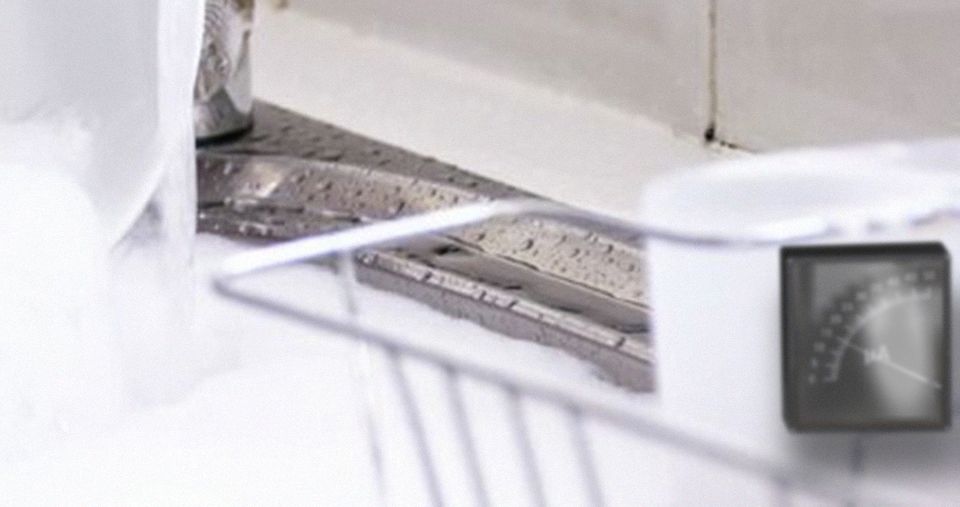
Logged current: 15 µA
